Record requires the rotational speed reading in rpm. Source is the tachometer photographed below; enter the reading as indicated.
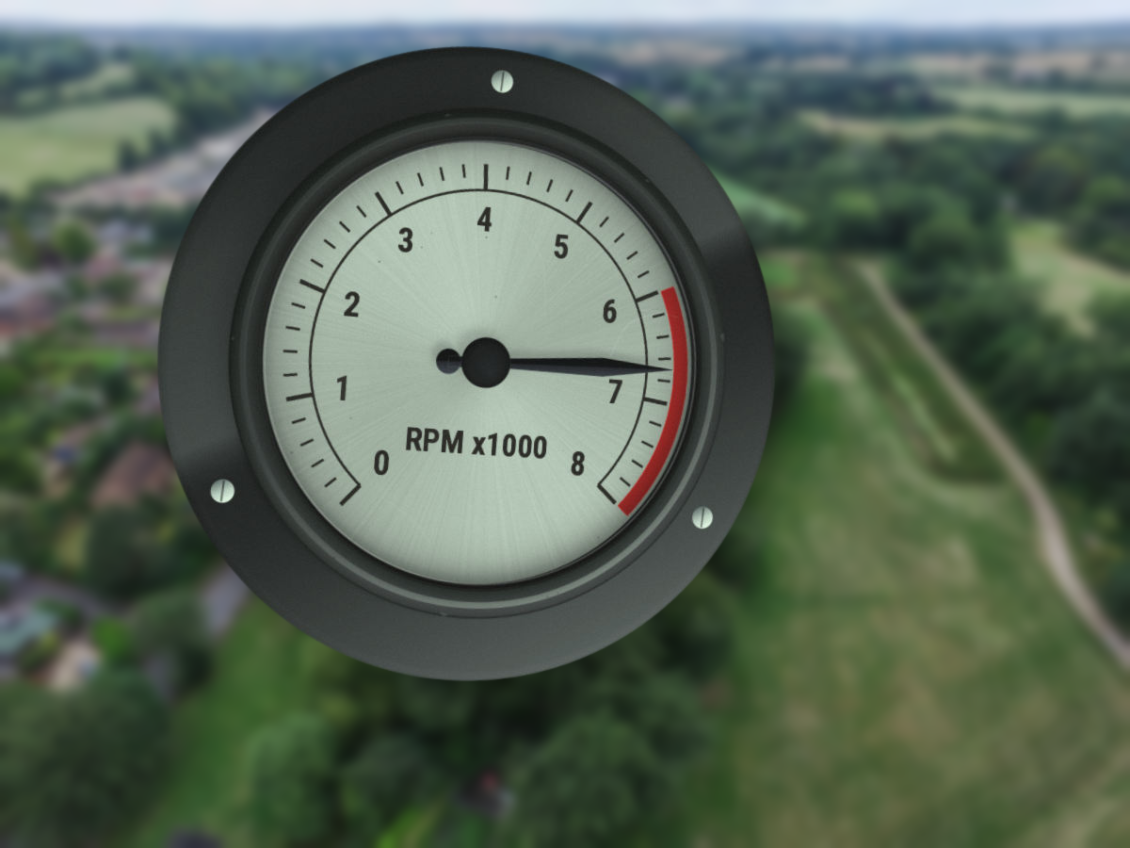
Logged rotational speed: 6700 rpm
